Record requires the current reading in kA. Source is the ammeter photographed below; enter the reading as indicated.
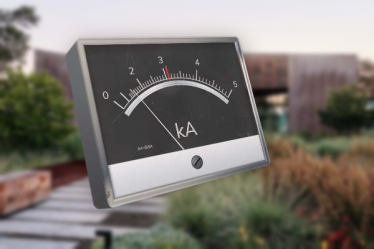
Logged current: 1.5 kA
